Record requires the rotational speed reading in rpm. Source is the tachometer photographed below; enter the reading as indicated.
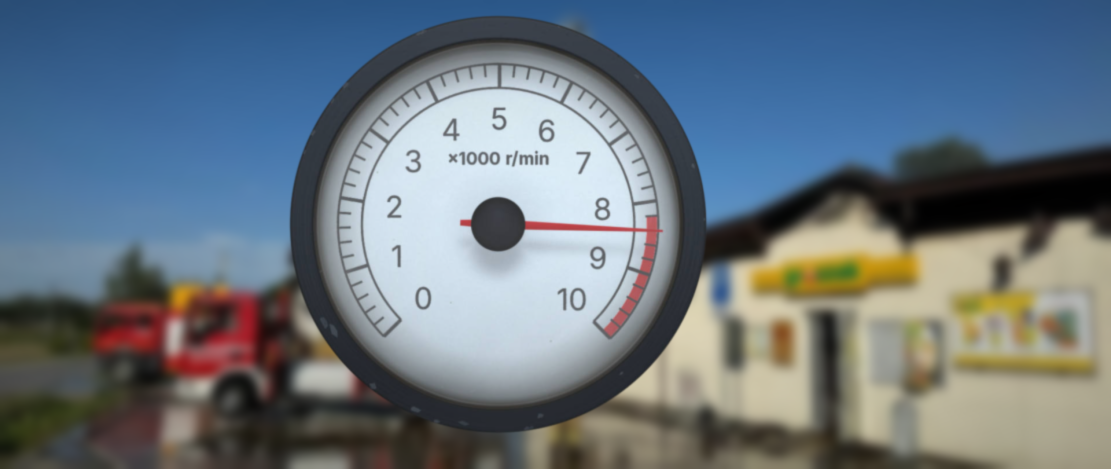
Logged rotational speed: 8400 rpm
